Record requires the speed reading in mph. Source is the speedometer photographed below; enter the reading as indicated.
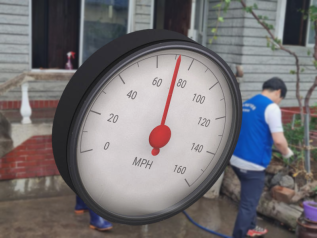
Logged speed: 70 mph
